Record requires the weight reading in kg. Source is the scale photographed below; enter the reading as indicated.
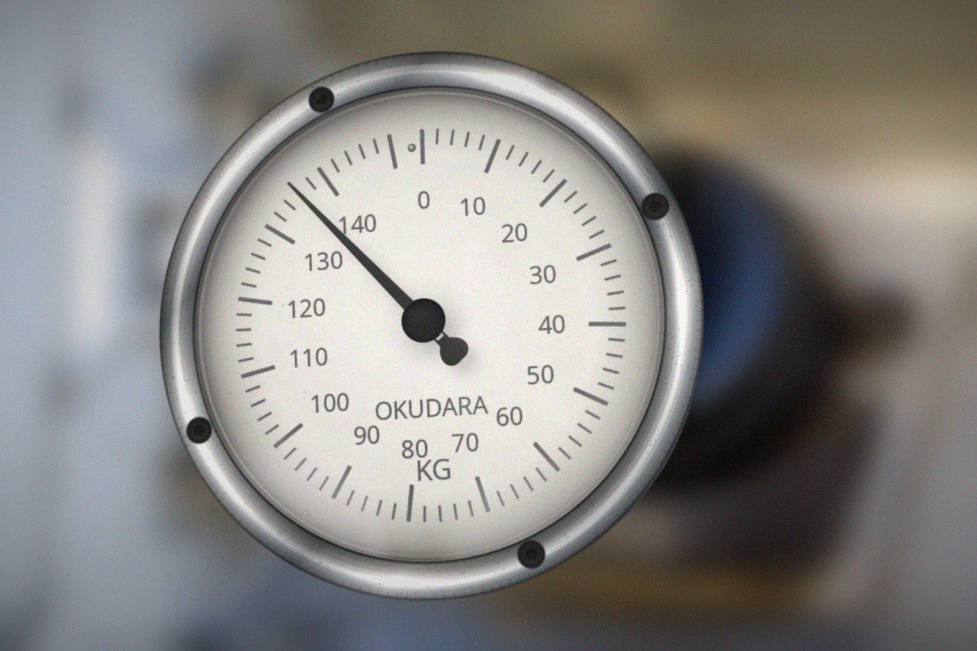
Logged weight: 136 kg
